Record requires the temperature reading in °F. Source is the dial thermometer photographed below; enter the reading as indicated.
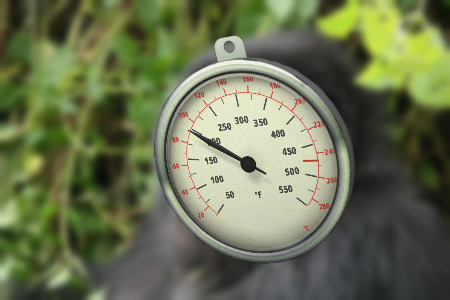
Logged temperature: 200 °F
